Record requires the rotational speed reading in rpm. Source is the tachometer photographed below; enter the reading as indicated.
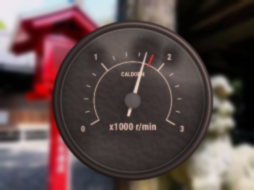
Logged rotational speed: 1700 rpm
